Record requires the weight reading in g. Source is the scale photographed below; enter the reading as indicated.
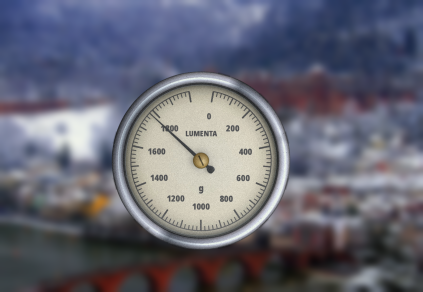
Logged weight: 1780 g
